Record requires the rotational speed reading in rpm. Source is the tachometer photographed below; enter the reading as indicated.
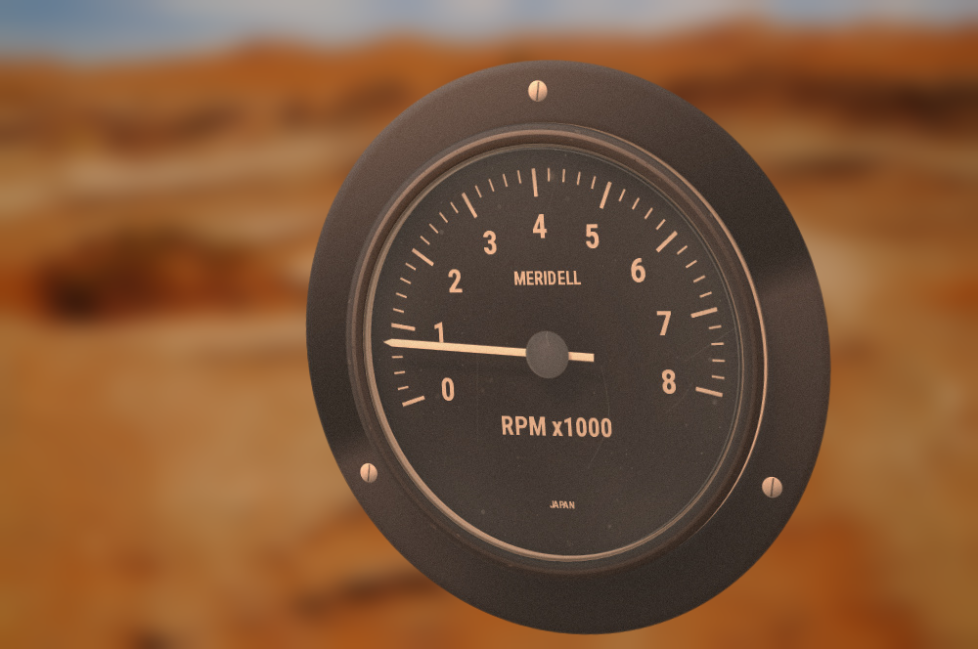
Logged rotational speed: 800 rpm
